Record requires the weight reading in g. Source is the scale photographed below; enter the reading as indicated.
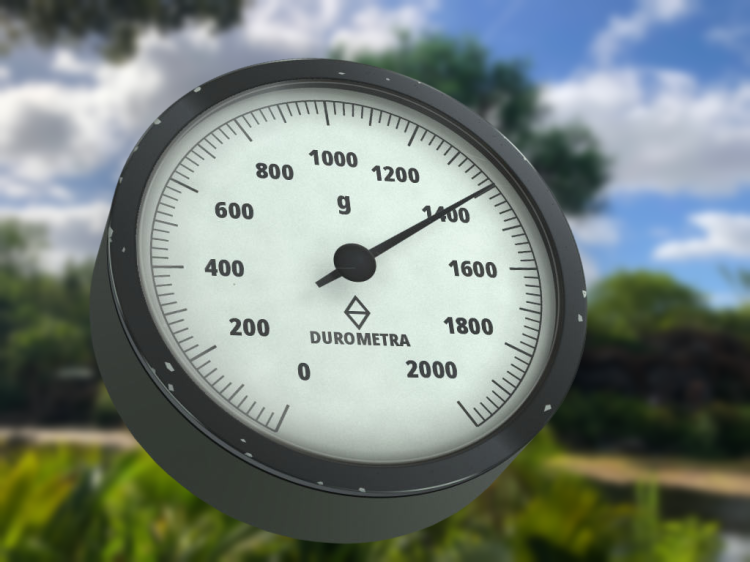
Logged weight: 1400 g
